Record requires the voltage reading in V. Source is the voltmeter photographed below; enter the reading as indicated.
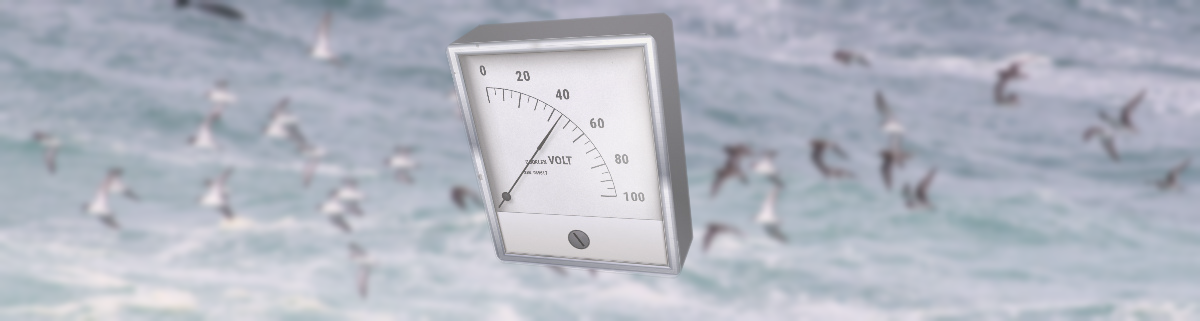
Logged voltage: 45 V
